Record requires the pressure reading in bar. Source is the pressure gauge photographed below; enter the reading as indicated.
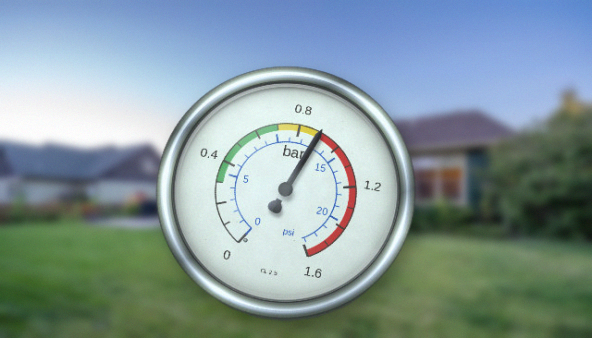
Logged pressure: 0.9 bar
